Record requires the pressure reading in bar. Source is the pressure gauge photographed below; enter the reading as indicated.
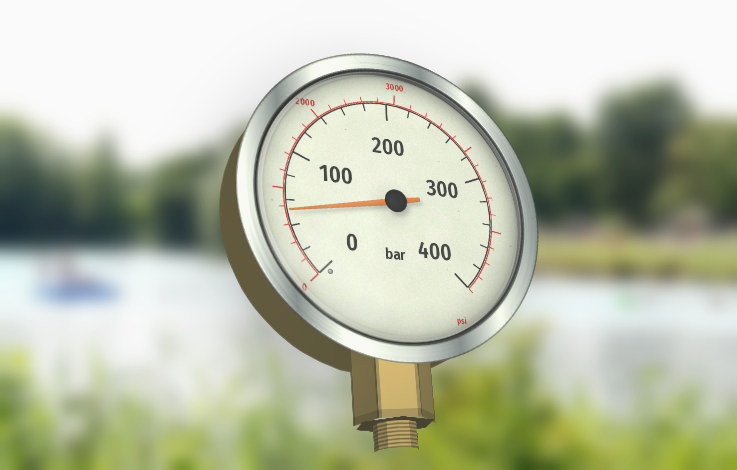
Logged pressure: 50 bar
